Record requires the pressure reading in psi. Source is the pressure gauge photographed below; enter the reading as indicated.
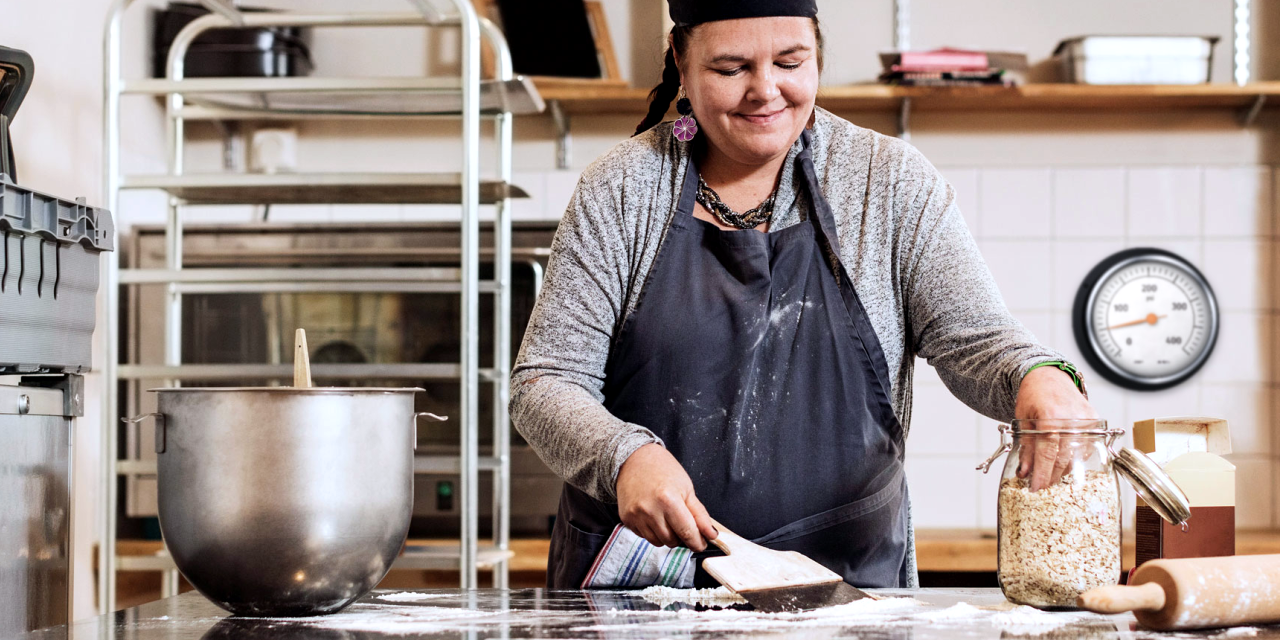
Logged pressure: 50 psi
